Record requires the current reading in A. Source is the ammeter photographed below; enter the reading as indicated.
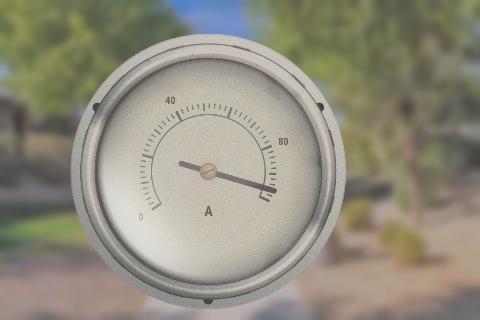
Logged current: 96 A
